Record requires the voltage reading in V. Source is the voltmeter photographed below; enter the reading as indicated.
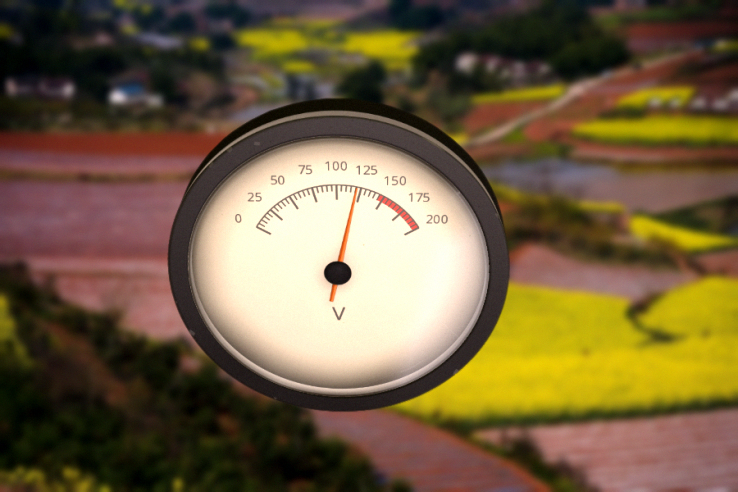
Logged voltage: 120 V
